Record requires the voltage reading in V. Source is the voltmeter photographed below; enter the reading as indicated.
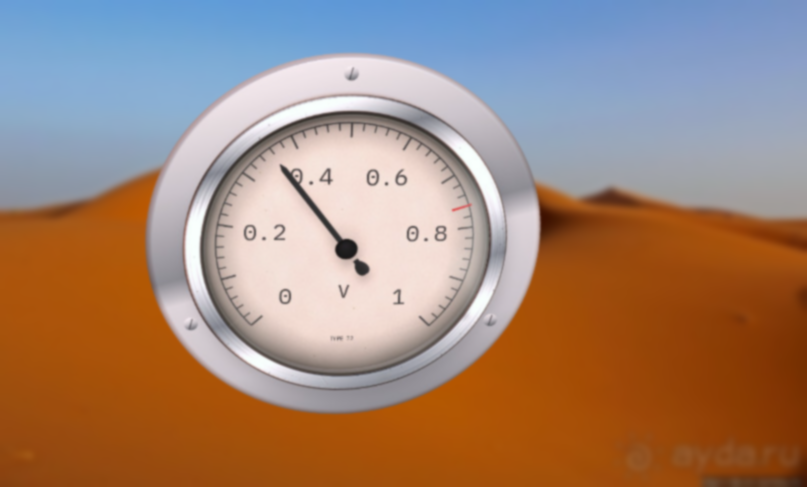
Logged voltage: 0.36 V
